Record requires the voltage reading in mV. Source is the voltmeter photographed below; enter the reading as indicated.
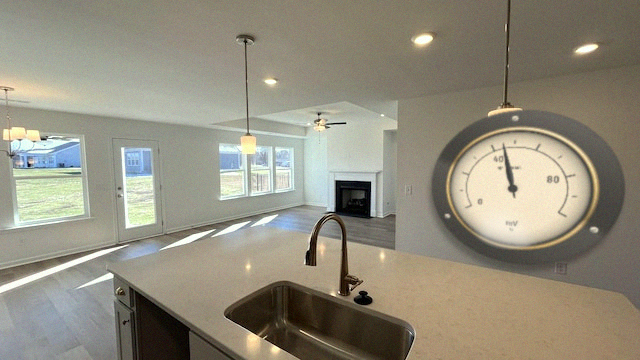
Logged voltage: 45 mV
